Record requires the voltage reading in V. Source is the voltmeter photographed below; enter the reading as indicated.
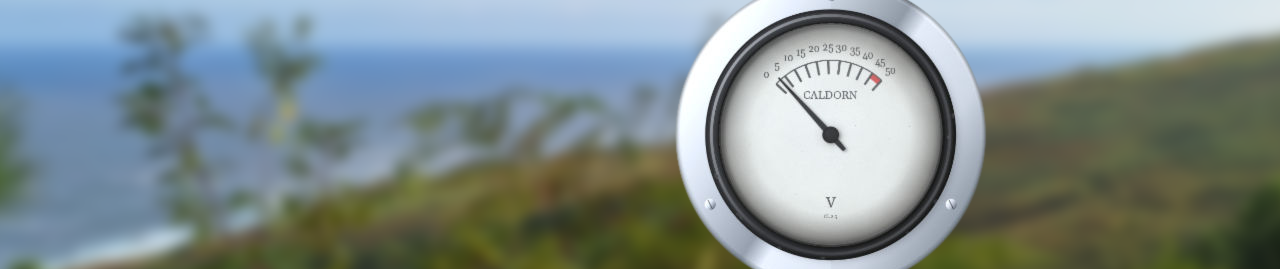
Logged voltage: 2.5 V
